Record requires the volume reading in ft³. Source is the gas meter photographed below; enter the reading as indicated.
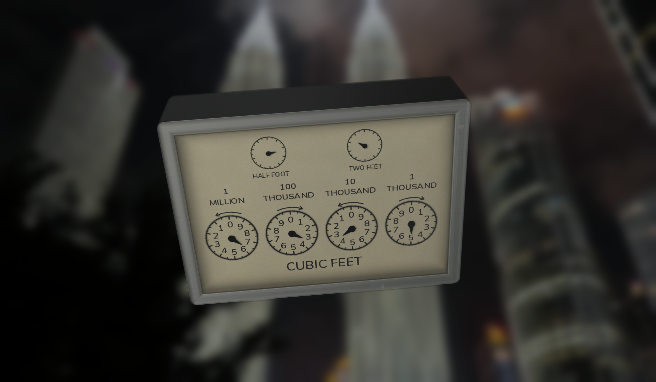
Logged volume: 633500 ft³
